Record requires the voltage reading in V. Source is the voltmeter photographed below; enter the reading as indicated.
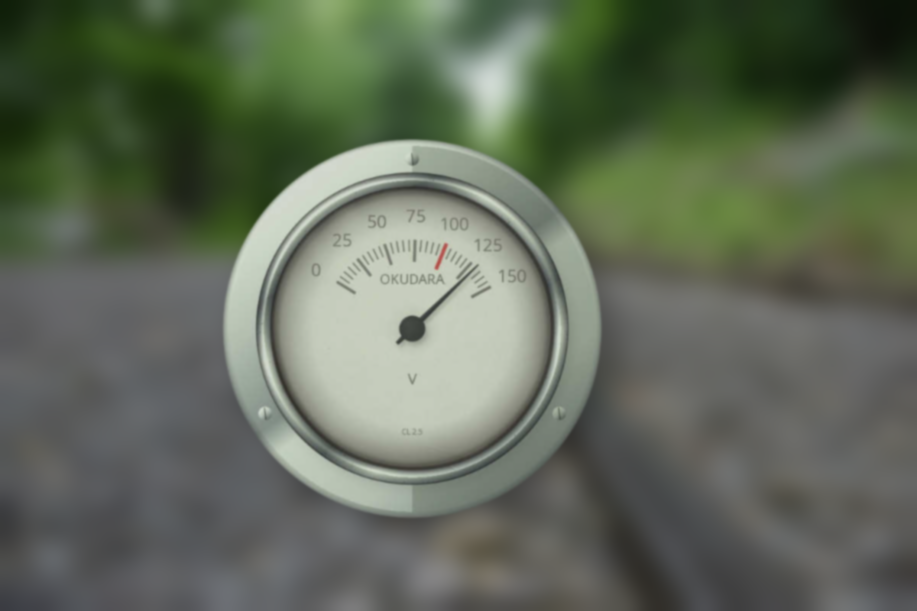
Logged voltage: 130 V
